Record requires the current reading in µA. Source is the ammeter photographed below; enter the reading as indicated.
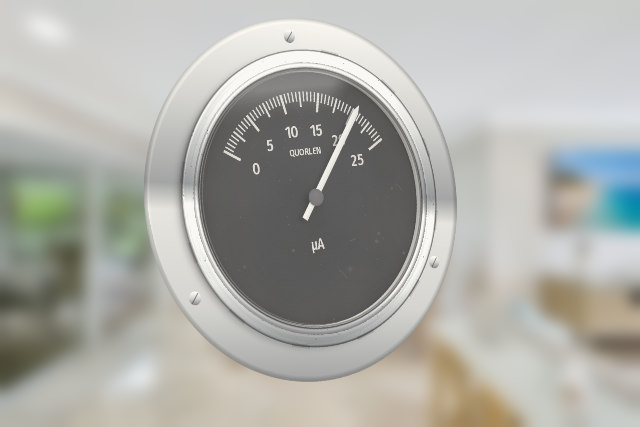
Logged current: 20 µA
